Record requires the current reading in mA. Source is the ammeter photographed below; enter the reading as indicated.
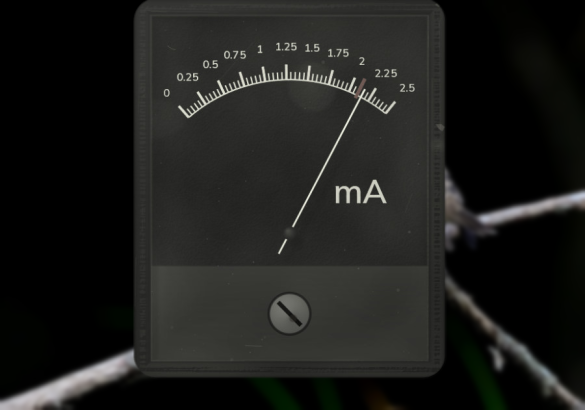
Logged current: 2.15 mA
